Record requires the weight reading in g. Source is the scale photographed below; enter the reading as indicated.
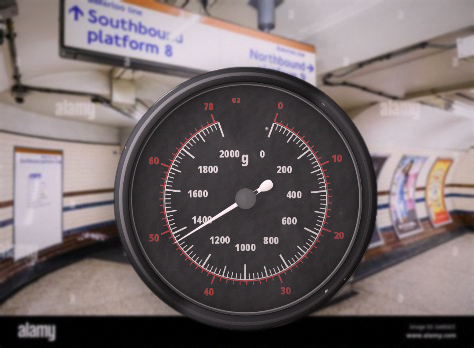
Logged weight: 1360 g
